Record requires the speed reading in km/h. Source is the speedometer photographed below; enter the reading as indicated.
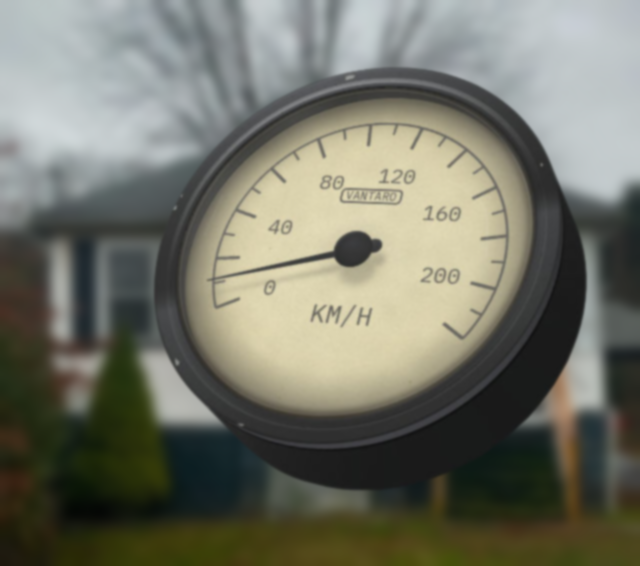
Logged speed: 10 km/h
